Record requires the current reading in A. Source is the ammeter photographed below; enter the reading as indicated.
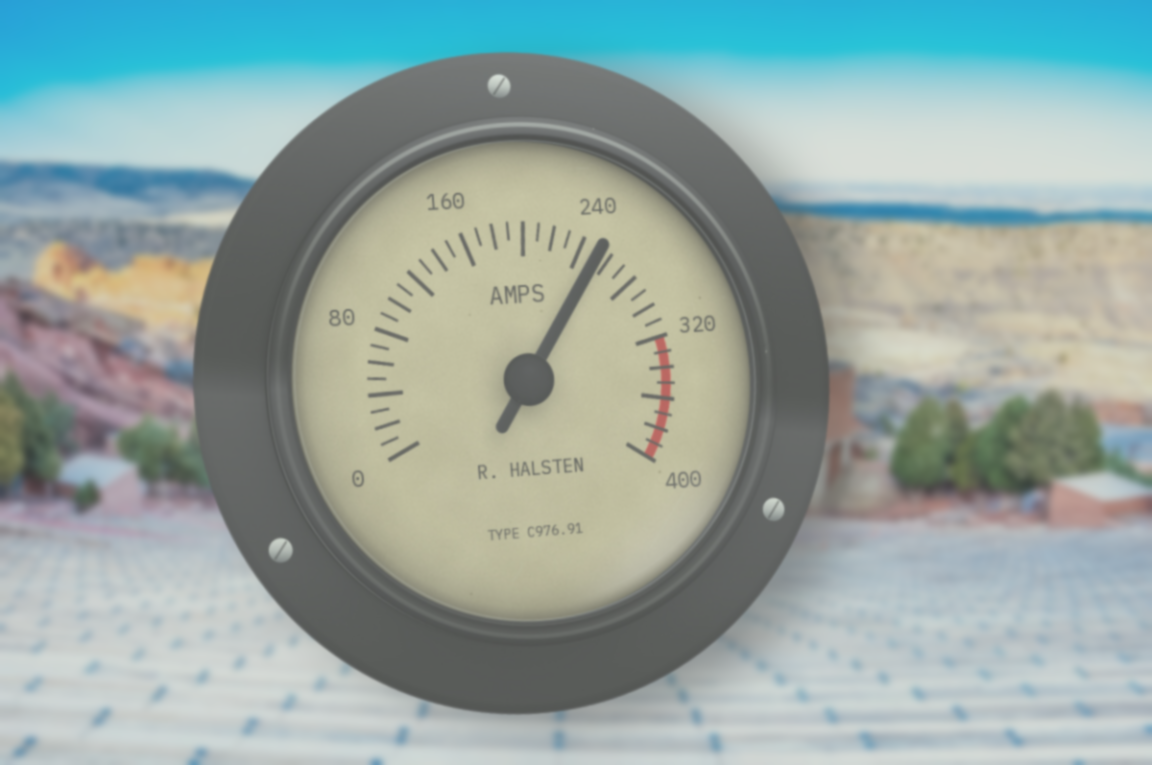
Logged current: 250 A
